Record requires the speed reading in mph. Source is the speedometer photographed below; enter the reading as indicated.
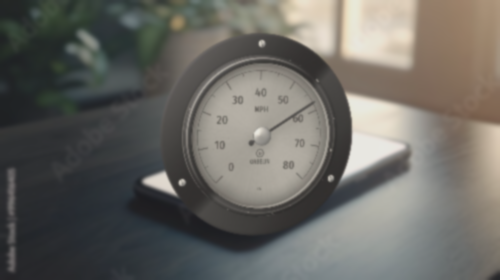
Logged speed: 57.5 mph
